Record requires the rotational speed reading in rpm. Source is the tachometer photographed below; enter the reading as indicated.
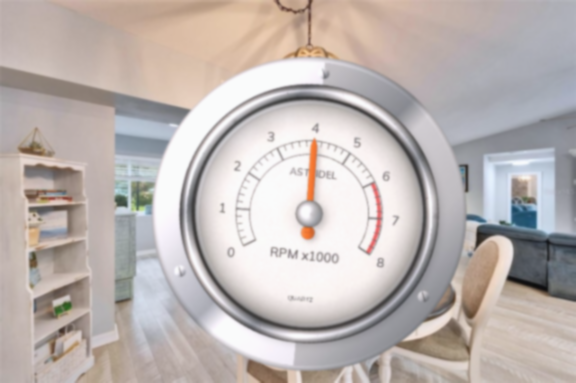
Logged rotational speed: 4000 rpm
